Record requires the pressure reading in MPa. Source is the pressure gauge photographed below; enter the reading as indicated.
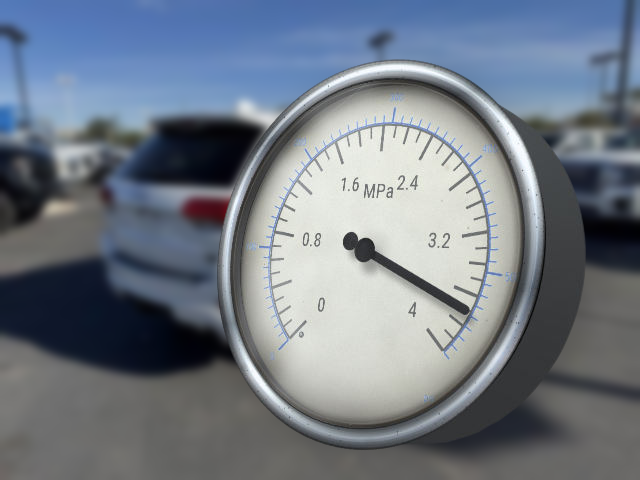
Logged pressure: 3.7 MPa
